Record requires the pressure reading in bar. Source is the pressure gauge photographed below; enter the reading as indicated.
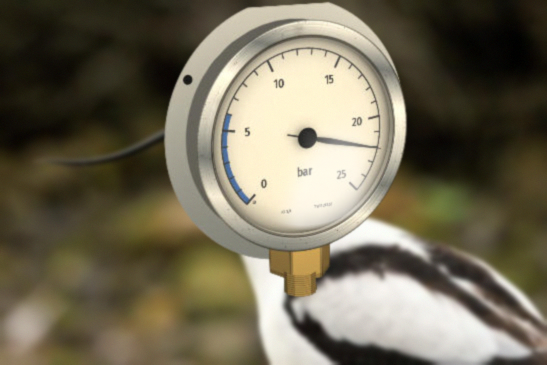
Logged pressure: 22 bar
